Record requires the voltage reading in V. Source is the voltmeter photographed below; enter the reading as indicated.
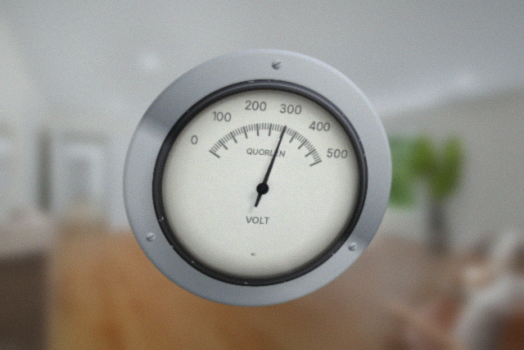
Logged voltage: 300 V
